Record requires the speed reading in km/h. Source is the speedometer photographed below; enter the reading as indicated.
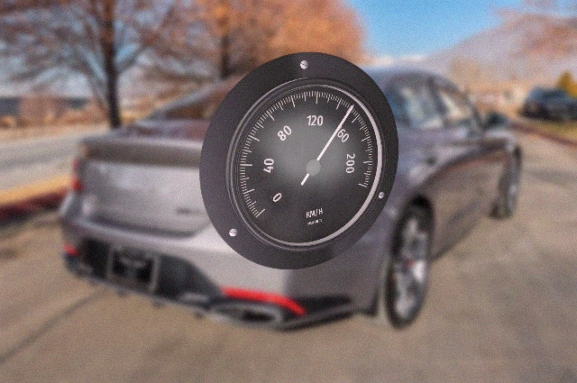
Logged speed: 150 km/h
